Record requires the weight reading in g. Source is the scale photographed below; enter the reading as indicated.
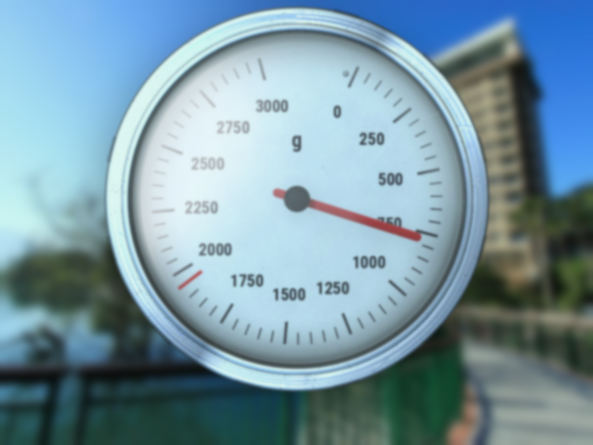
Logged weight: 775 g
